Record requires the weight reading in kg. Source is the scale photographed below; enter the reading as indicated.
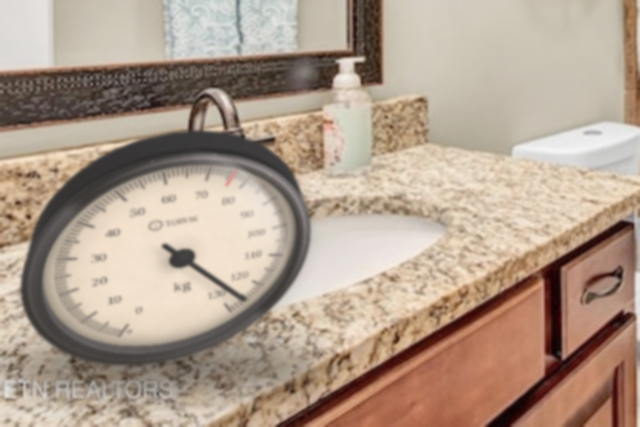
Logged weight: 125 kg
